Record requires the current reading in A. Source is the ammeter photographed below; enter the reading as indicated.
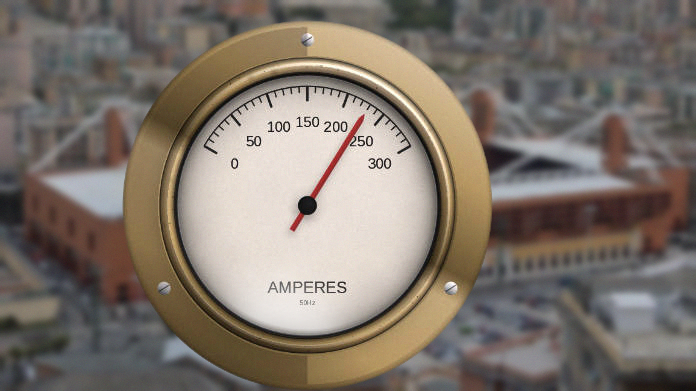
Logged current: 230 A
